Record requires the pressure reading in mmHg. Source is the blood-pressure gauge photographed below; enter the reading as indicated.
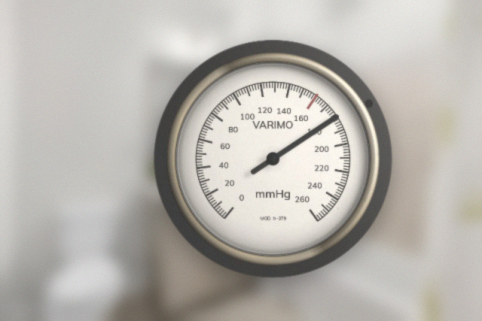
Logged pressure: 180 mmHg
